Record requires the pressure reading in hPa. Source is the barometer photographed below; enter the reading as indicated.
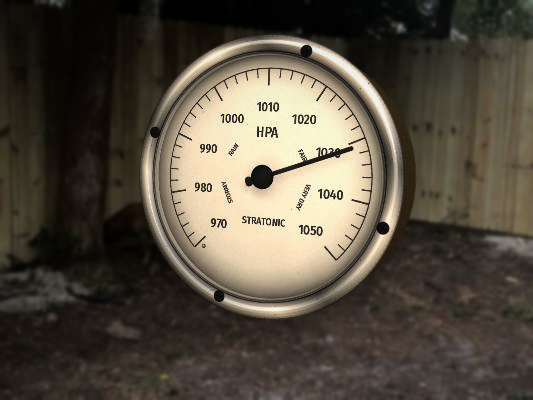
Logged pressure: 1031 hPa
